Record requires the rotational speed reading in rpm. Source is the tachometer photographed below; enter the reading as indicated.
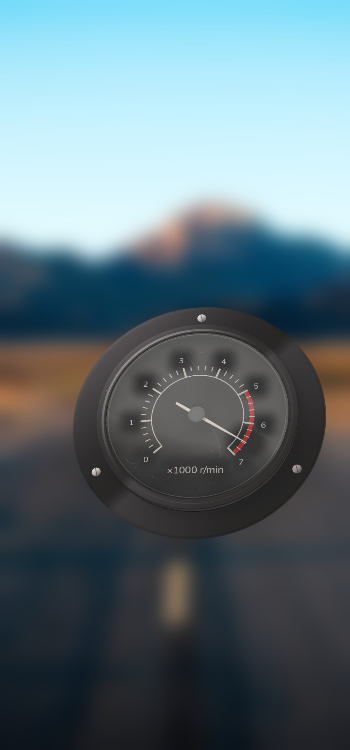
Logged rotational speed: 6600 rpm
